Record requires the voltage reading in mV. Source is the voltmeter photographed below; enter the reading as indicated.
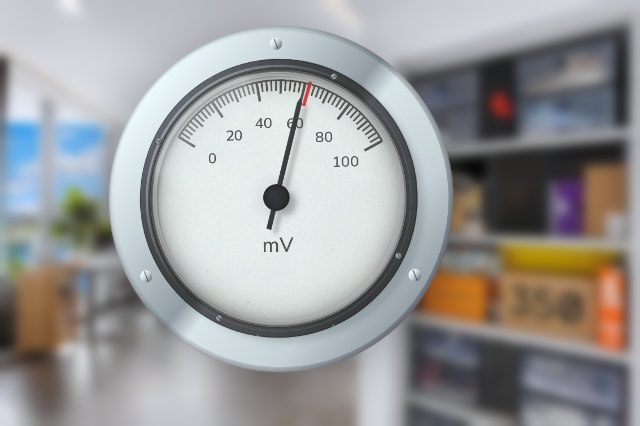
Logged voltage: 60 mV
